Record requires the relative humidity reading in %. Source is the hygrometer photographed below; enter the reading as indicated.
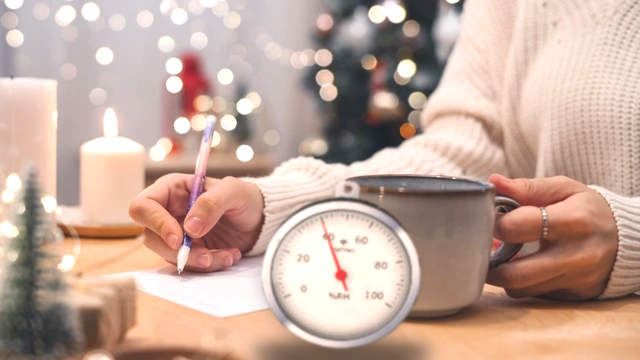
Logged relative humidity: 40 %
